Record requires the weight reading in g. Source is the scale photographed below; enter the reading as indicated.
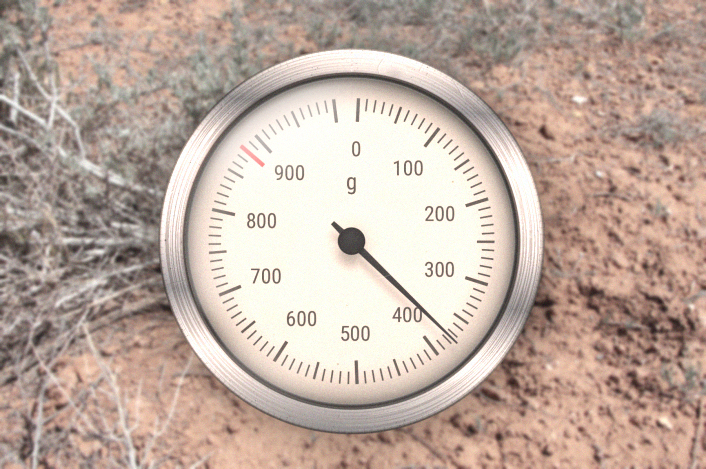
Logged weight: 375 g
